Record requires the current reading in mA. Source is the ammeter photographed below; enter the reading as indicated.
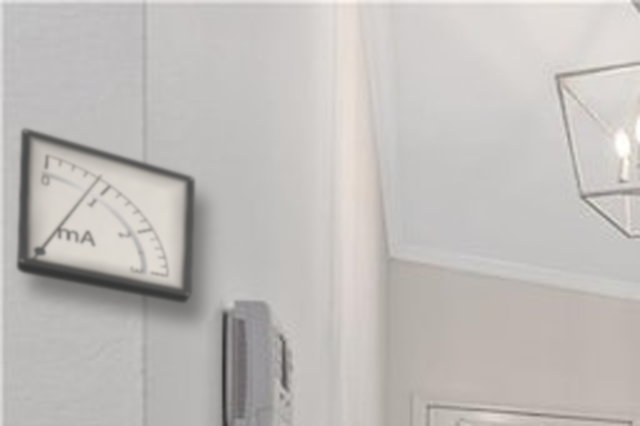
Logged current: 0.8 mA
